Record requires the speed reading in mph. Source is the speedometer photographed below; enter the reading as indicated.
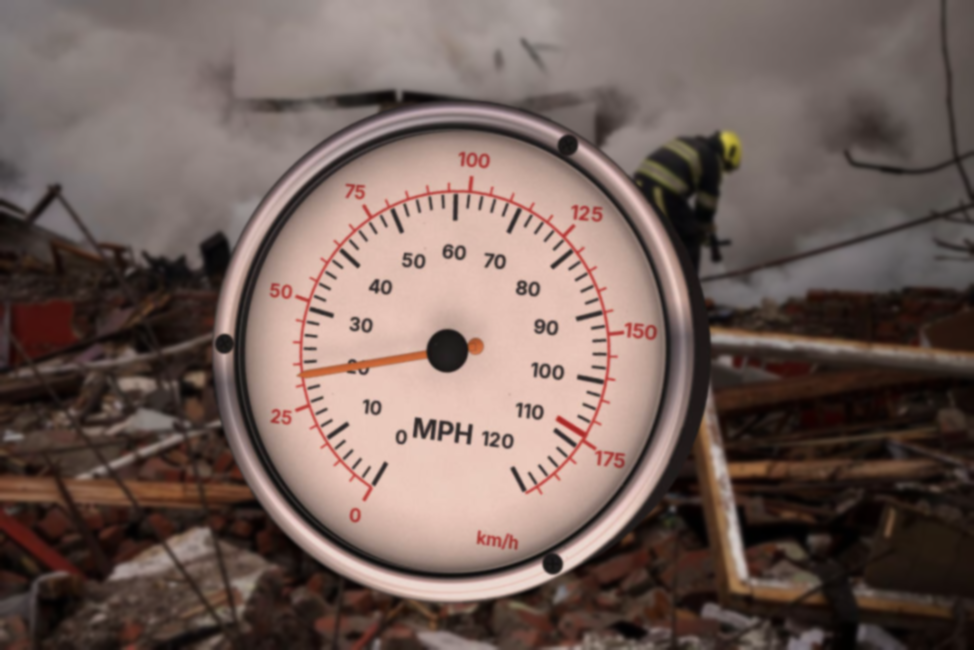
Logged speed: 20 mph
